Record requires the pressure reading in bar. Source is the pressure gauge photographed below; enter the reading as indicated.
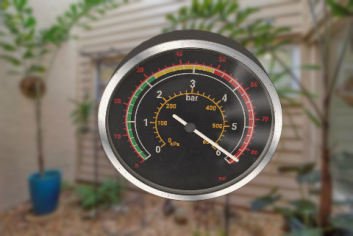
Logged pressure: 5.8 bar
